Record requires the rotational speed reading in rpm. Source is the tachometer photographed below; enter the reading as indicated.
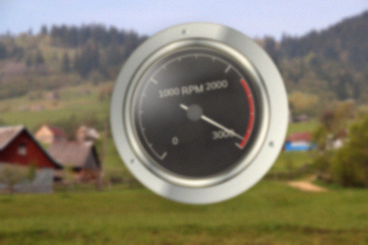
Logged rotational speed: 2900 rpm
